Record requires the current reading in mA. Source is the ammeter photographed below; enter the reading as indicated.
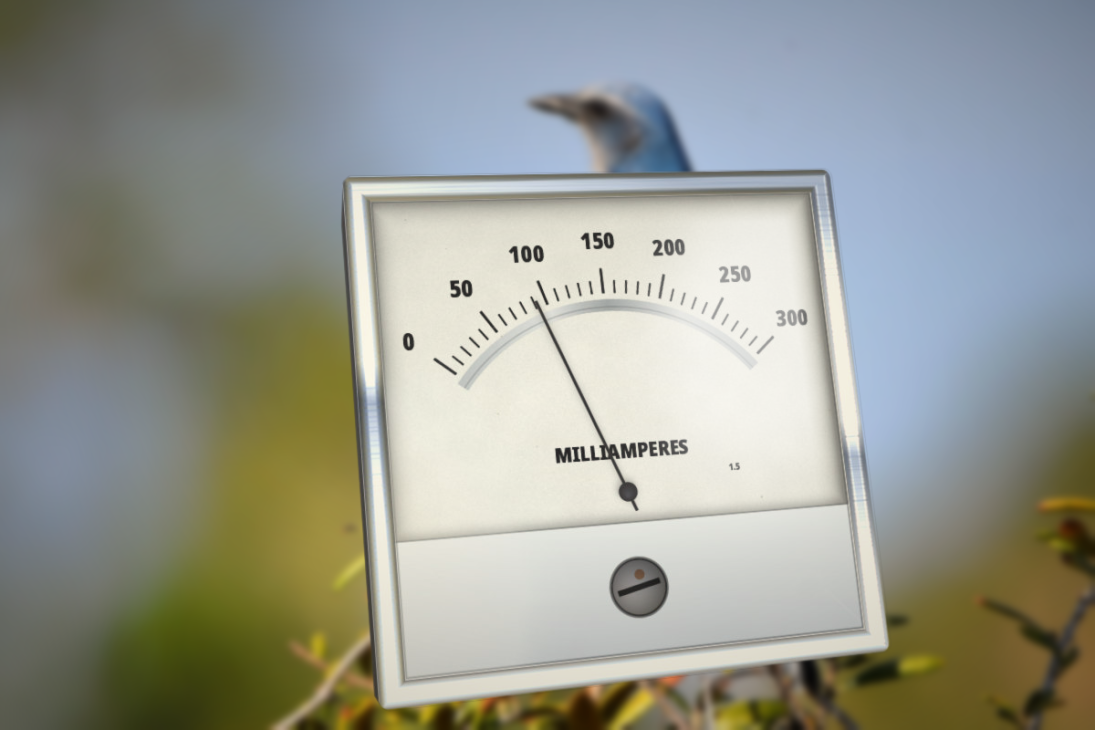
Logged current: 90 mA
